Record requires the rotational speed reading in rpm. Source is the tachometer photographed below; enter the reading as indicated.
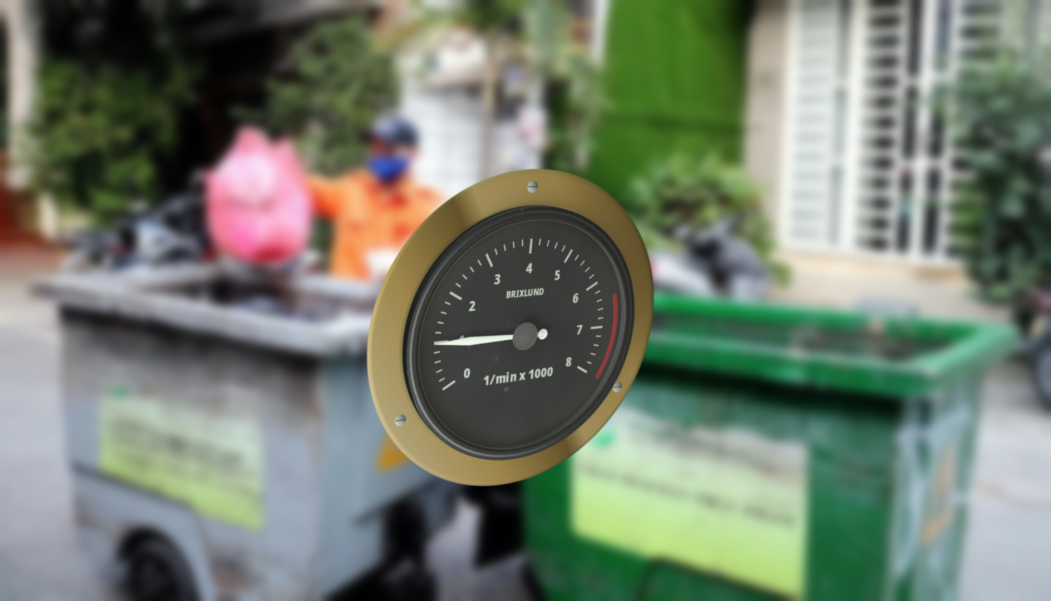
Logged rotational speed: 1000 rpm
